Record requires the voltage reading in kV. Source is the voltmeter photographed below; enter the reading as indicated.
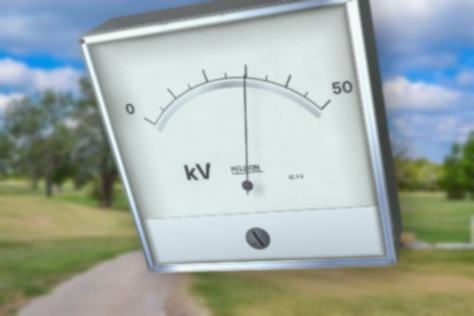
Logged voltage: 30 kV
